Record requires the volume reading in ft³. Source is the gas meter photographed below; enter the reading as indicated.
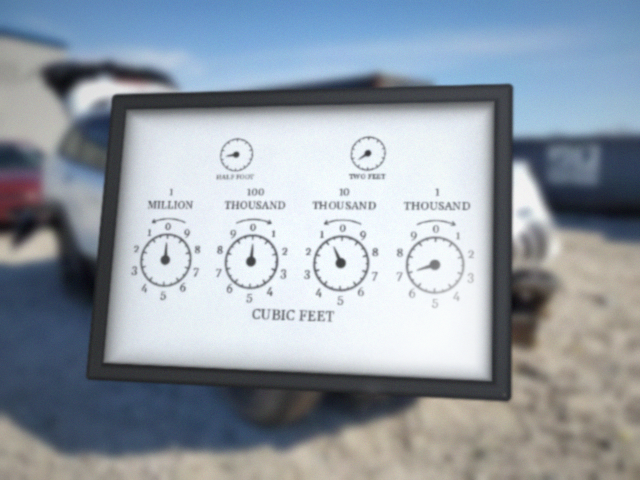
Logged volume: 700 ft³
